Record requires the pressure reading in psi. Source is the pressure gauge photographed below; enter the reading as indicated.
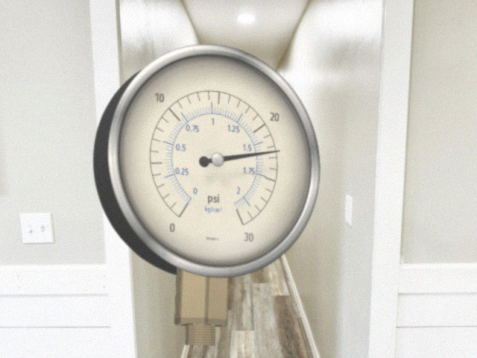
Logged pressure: 22.5 psi
